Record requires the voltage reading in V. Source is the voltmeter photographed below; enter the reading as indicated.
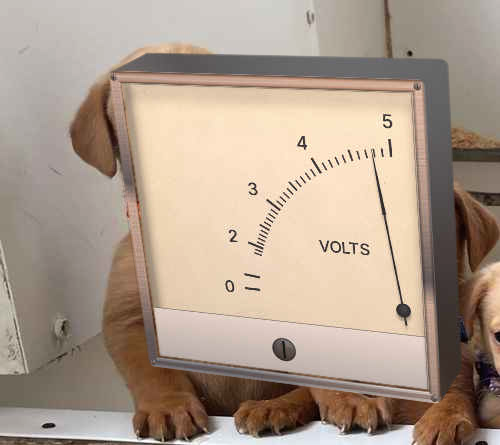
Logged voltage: 4.8 V
